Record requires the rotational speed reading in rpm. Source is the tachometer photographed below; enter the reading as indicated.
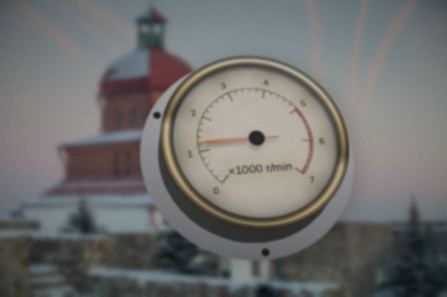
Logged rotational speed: 1200 rpm
